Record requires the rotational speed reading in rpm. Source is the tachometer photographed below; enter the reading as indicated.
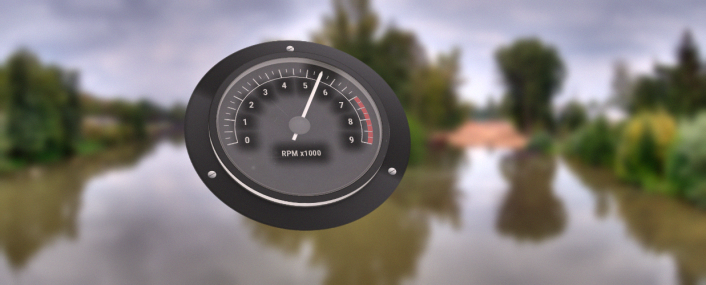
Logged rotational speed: 5500 rpm
